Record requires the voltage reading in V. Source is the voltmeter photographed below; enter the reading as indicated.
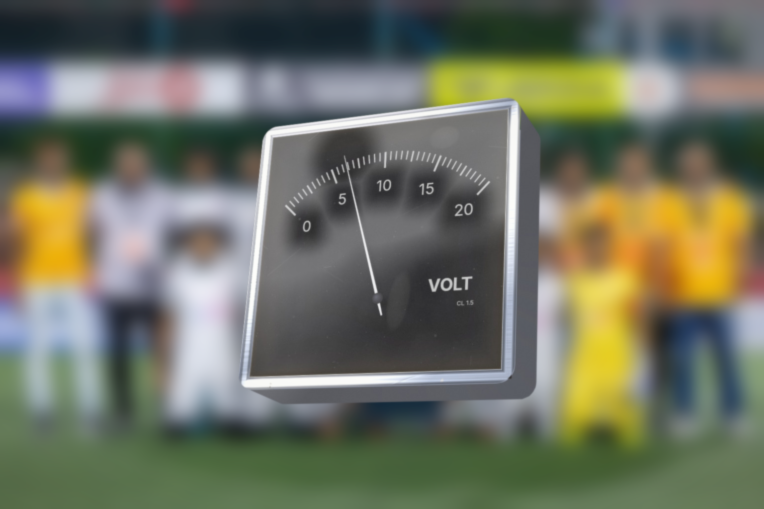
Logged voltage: 6.5 V
